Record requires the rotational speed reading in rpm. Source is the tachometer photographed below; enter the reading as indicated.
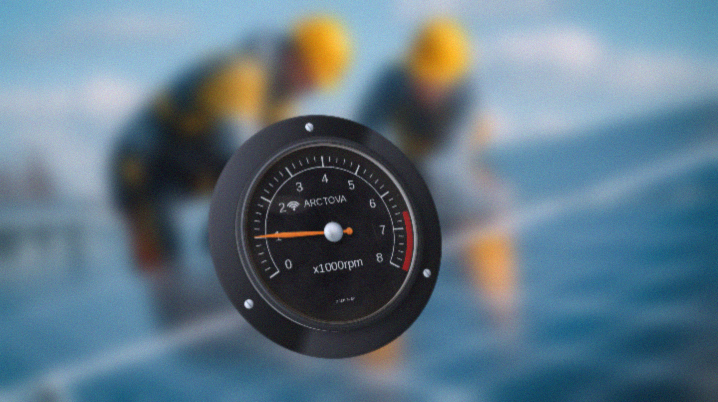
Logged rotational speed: 1000 rpm
